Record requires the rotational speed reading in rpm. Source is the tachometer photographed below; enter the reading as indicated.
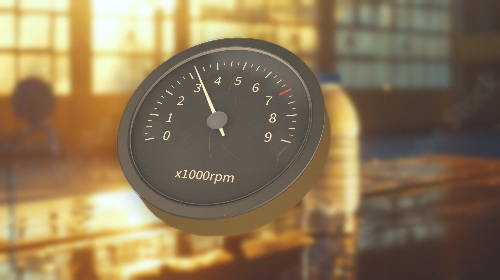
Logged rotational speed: 3250 rpm
